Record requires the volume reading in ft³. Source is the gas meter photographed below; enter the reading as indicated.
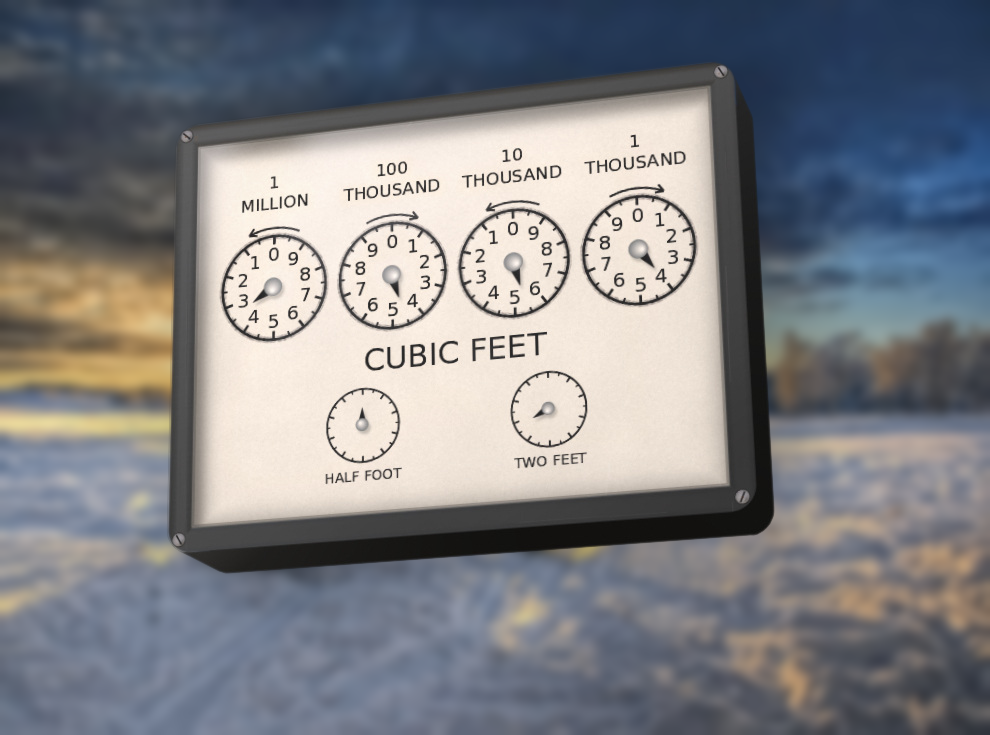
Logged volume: 345400 ft³
